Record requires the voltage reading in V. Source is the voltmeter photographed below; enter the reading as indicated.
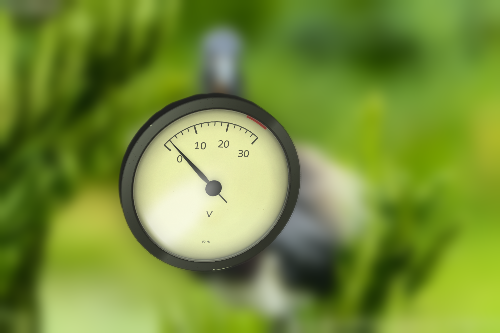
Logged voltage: 2 V
